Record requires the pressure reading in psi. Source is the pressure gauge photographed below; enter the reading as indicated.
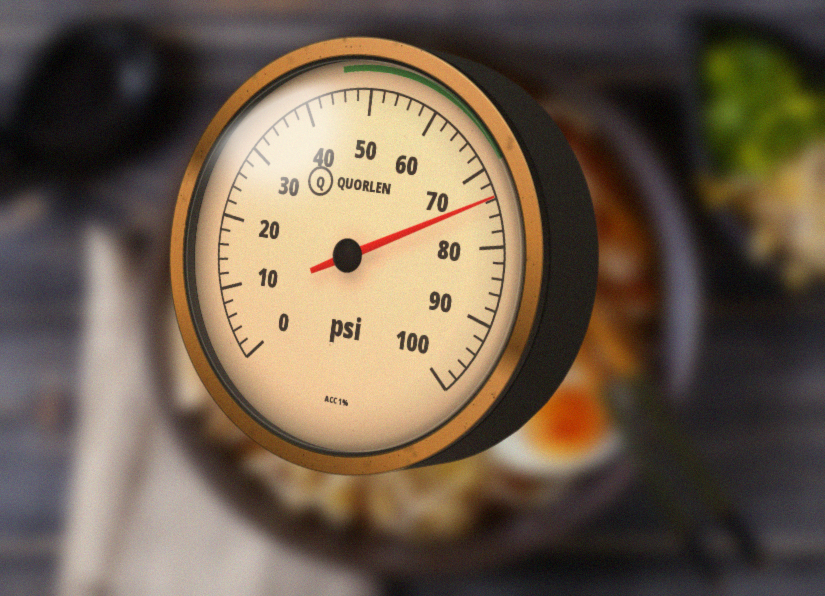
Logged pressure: 74 psi
